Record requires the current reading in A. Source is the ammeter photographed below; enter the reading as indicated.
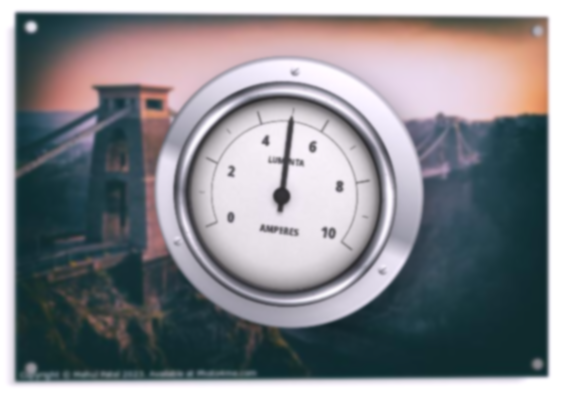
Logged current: 5 A
